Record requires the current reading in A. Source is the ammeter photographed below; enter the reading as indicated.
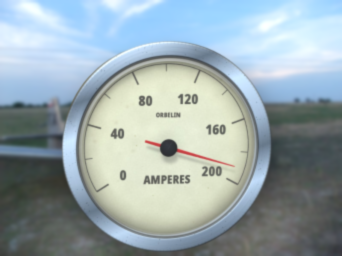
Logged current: 190 A
